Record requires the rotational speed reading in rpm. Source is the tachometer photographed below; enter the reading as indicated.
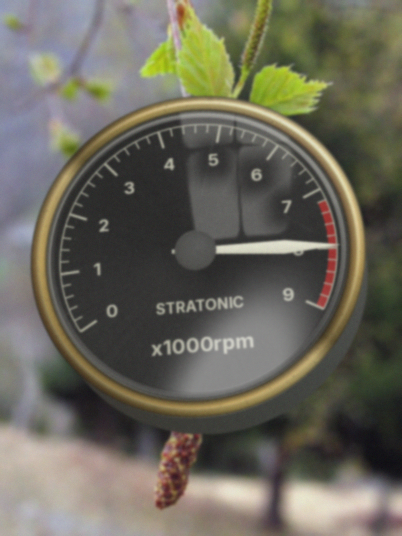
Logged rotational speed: 8000 rpm
